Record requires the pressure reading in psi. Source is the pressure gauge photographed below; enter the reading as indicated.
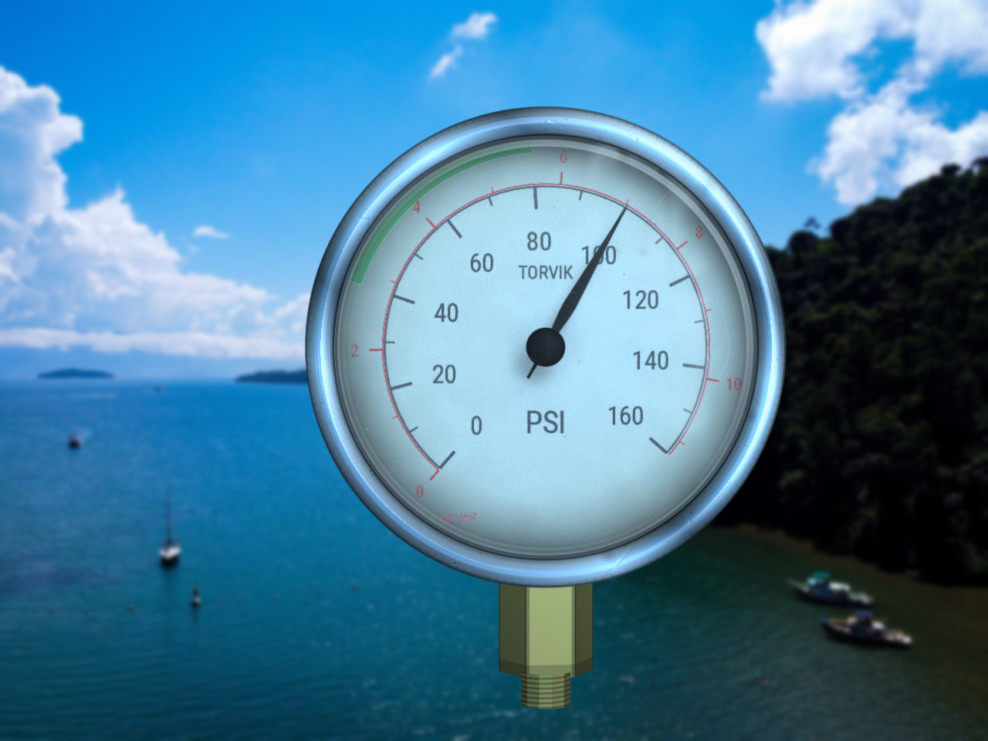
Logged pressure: 100 psi
